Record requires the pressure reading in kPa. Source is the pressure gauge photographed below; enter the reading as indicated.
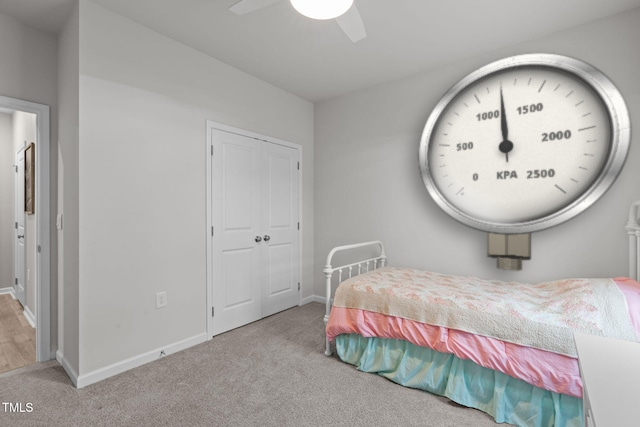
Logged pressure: 1200 kPa
